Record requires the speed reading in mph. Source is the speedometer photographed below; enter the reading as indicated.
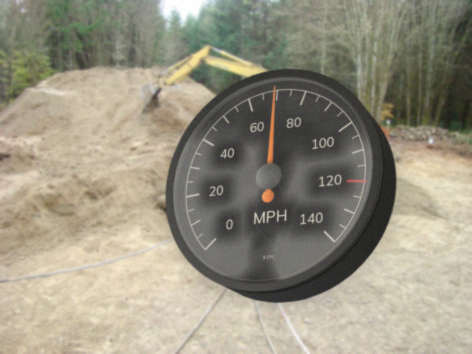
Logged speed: 70 mph
